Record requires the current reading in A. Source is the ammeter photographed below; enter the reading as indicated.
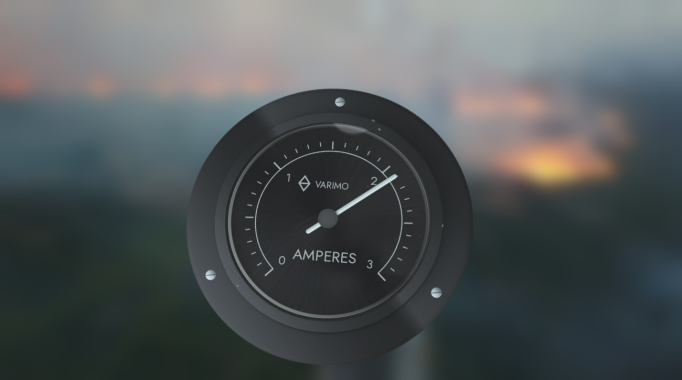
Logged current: 2.1 A
